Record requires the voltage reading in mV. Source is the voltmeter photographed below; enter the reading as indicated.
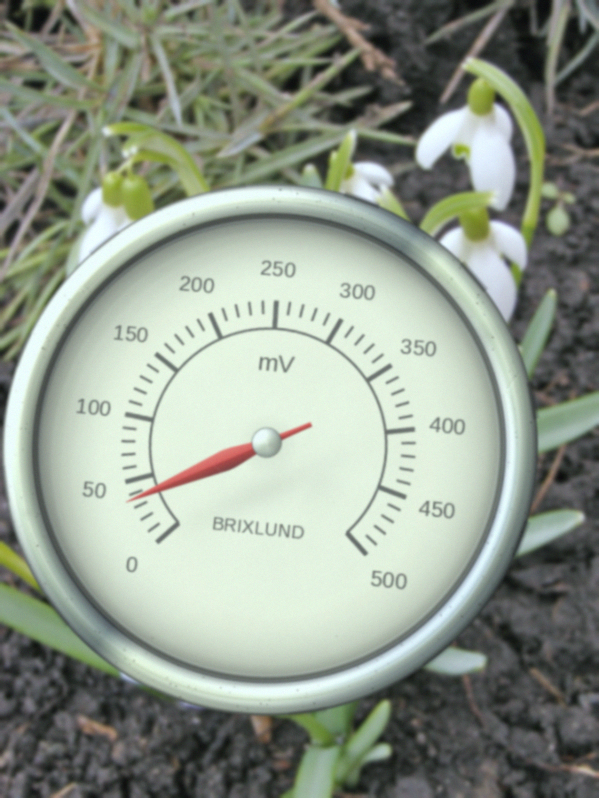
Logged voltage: 35 mV
